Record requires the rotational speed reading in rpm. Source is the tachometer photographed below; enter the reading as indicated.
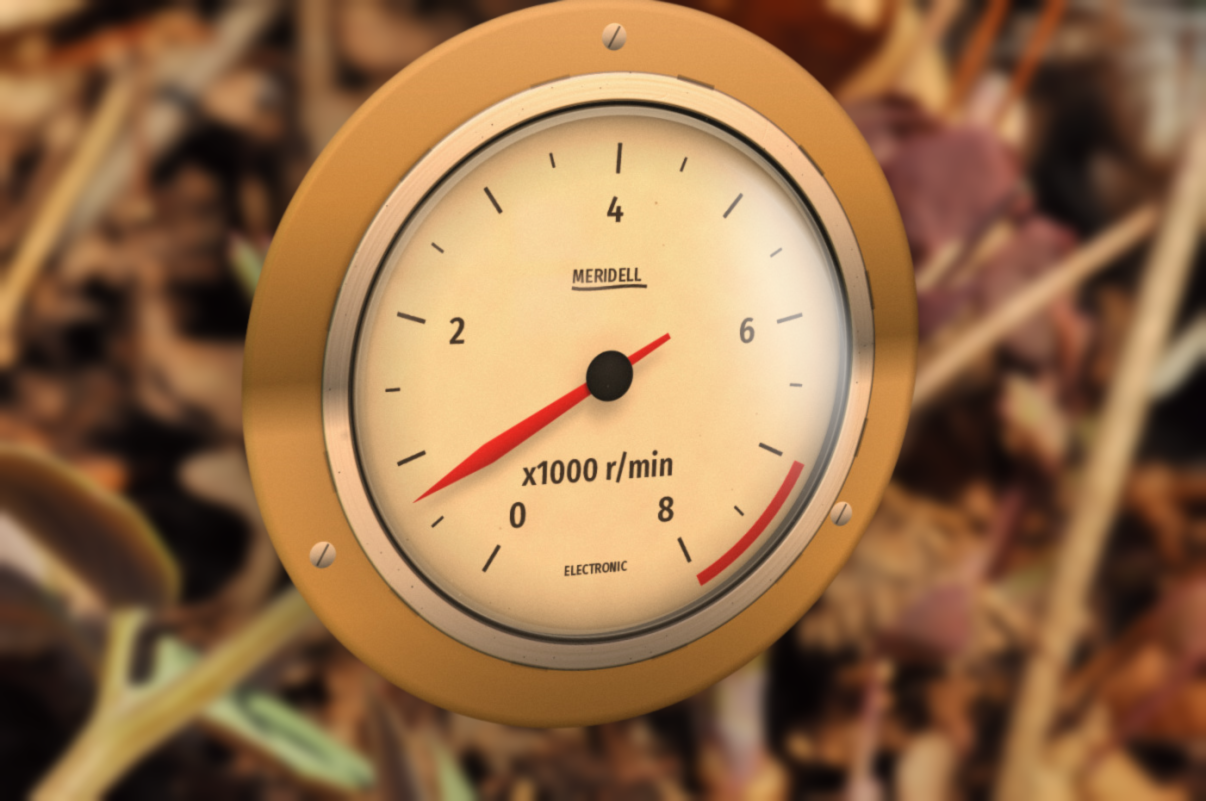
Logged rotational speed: 750 rpm
